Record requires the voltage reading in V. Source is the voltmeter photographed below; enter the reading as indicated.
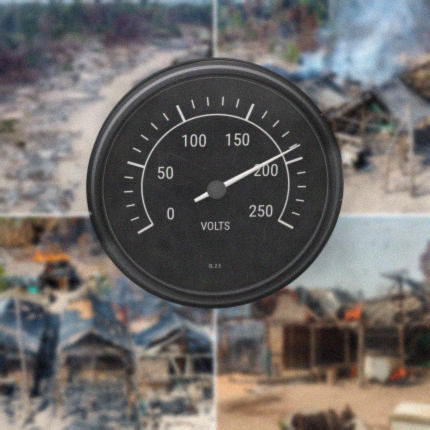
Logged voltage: 190 V
